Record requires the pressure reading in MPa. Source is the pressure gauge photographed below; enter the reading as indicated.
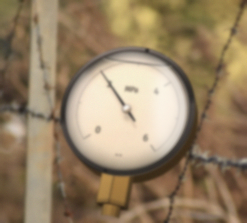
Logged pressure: 2 MPa
